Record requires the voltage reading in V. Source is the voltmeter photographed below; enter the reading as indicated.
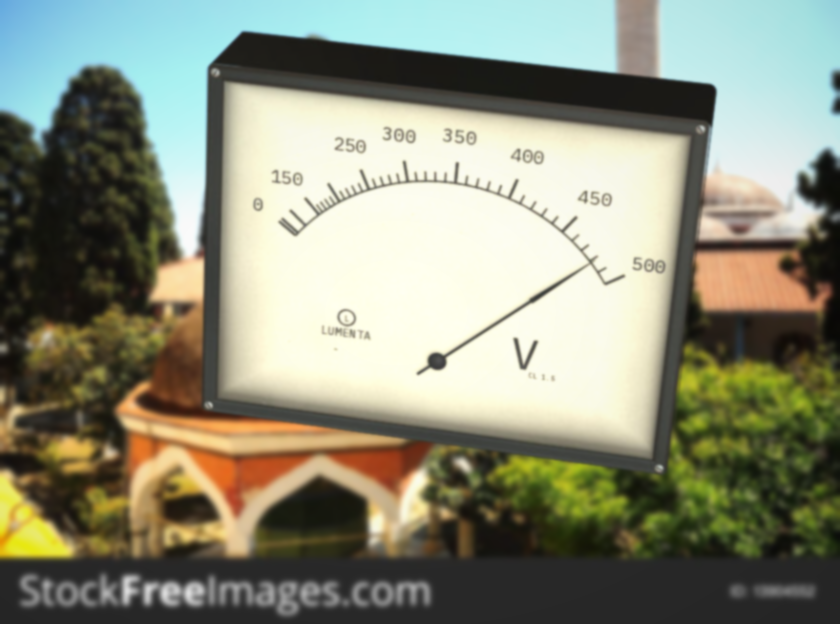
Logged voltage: 480 V
